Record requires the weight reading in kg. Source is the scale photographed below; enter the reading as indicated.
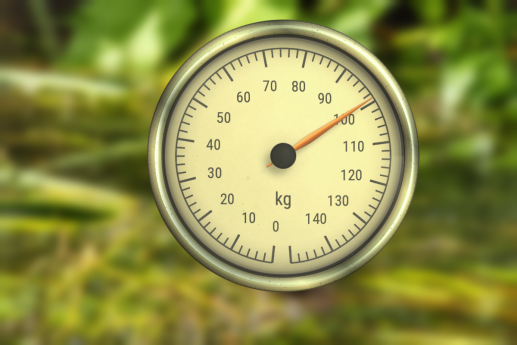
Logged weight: 99 kg
